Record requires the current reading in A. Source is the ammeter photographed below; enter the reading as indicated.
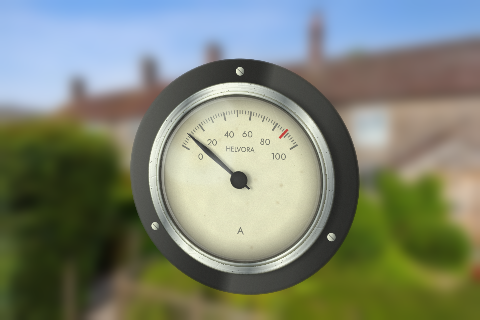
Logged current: 10 A
